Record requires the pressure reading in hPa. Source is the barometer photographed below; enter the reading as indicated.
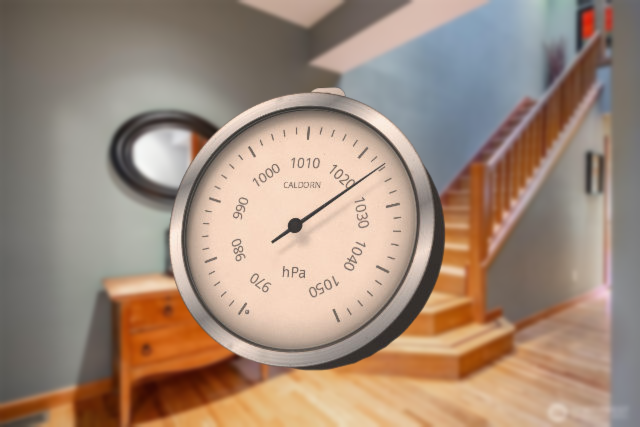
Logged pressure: 1024 hPa
